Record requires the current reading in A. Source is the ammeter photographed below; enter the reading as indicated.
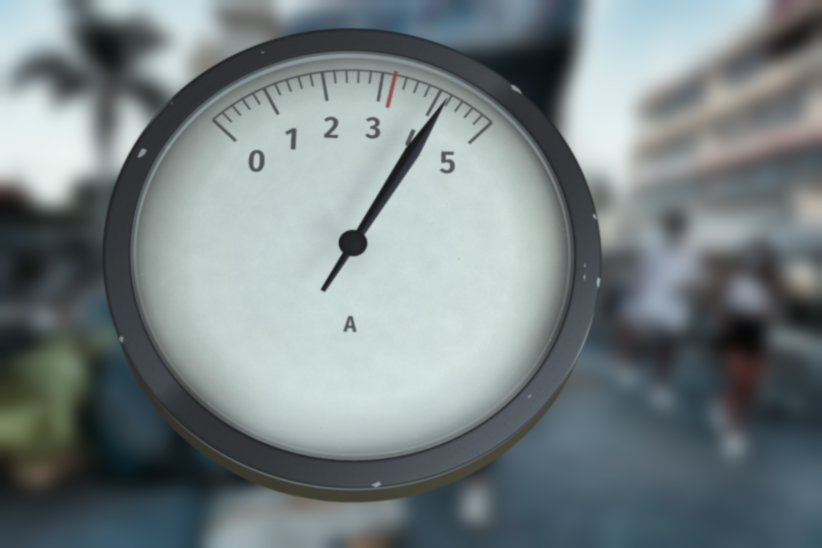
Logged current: 4.2 A
